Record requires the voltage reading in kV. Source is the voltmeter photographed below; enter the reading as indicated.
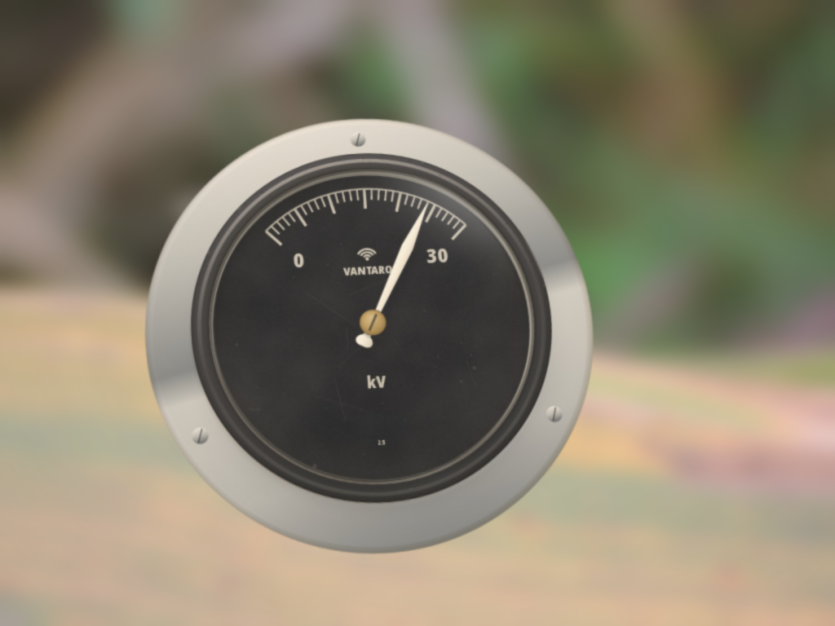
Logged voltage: 24 kV
